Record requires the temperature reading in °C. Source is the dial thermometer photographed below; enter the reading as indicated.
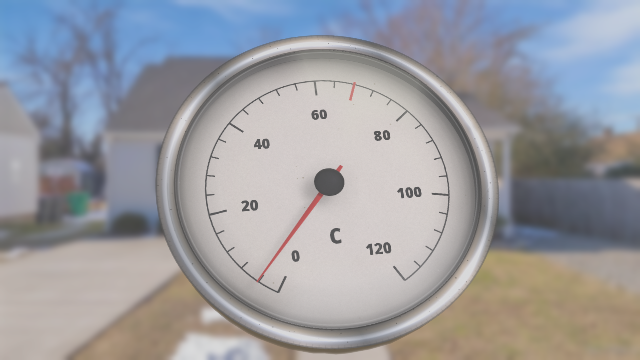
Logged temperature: 4 °C
